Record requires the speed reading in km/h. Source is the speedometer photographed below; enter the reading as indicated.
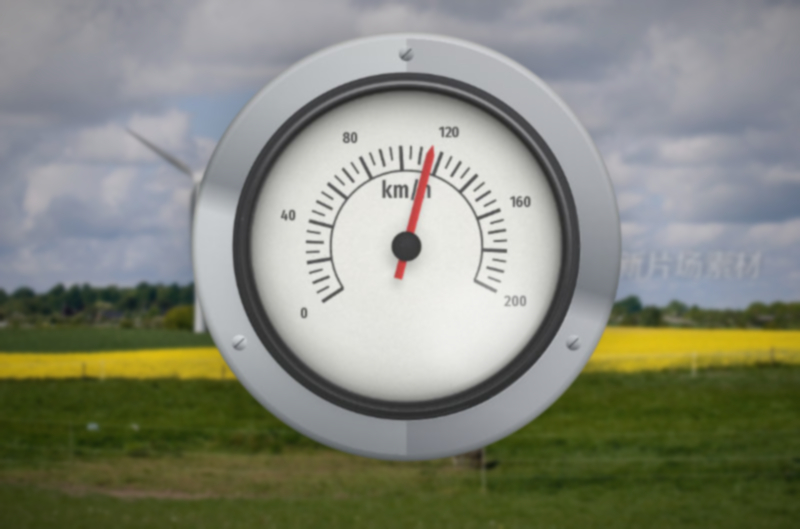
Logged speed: 115 km/h
